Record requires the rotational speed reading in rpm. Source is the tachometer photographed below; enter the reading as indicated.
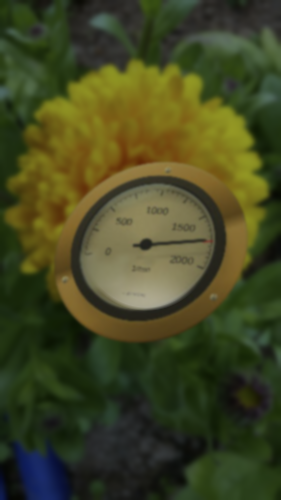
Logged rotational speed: 1750 rpm
